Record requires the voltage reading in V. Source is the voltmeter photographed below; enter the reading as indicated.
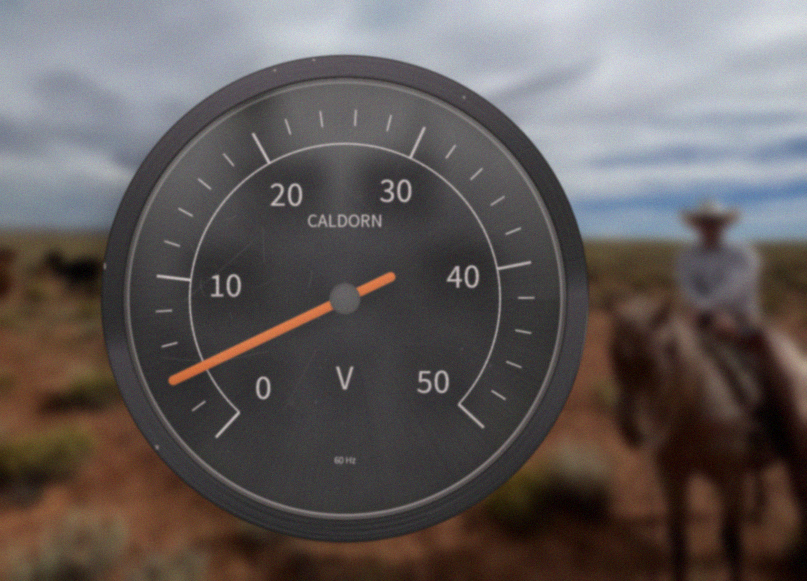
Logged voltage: 4 V
